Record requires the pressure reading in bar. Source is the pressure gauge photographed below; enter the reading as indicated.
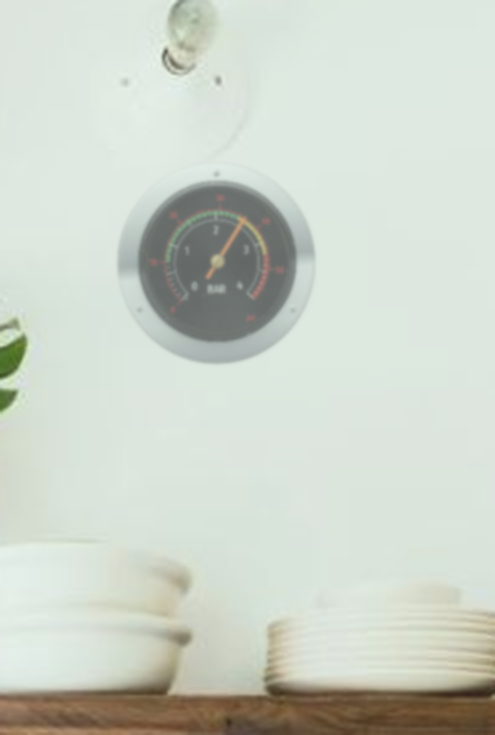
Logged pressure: 2.5 bar
